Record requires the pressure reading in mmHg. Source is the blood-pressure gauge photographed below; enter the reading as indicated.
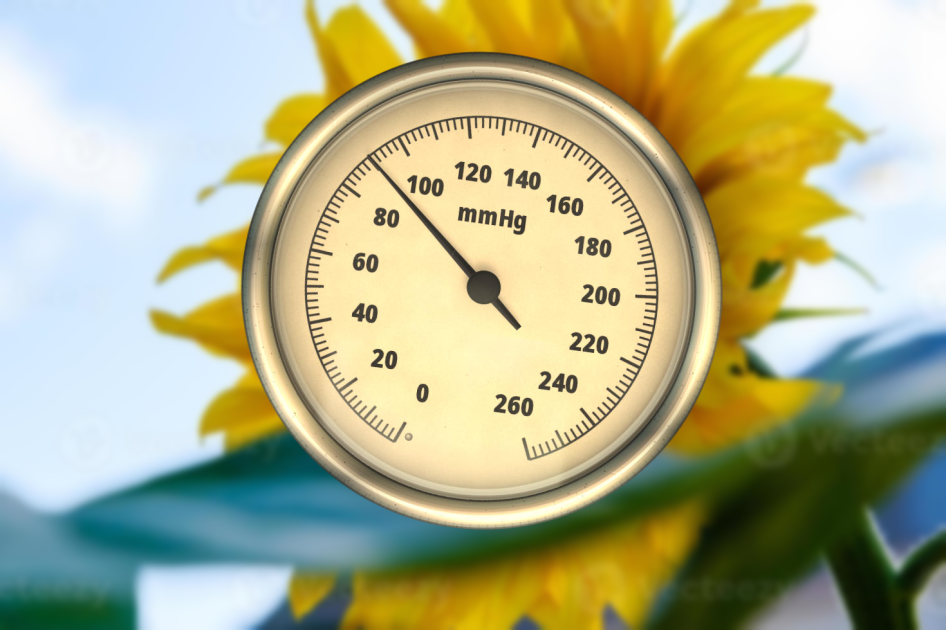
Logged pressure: 90 mmHg
